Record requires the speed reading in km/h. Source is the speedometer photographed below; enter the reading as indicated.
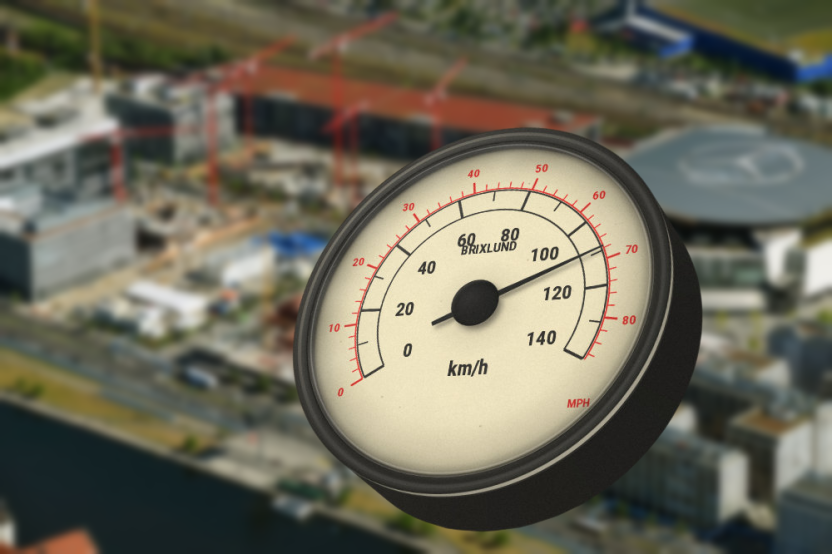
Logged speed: 110 km/h
